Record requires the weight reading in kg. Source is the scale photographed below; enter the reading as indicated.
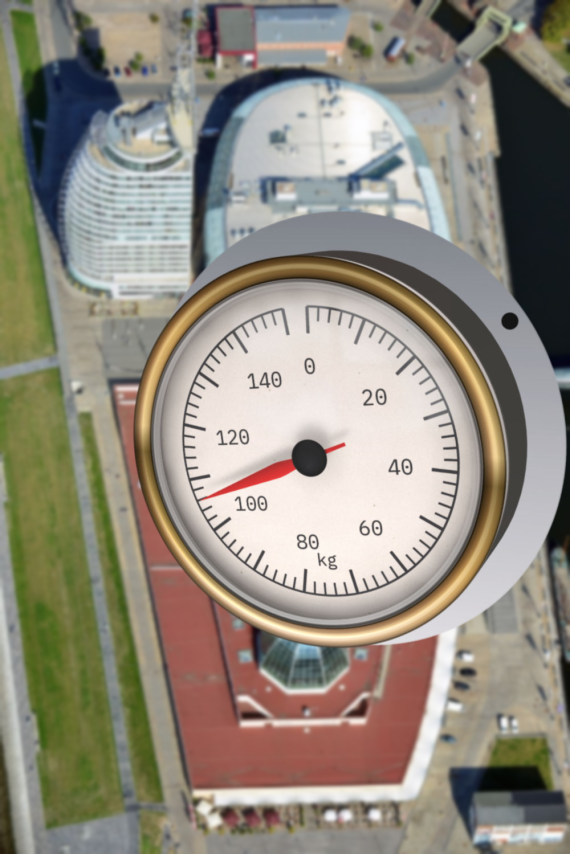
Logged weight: 106 kg
